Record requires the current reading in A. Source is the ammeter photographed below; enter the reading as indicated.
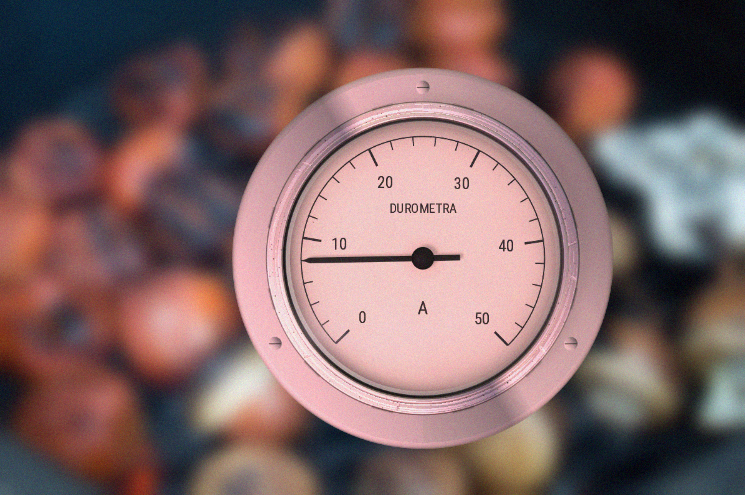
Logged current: 8 A
